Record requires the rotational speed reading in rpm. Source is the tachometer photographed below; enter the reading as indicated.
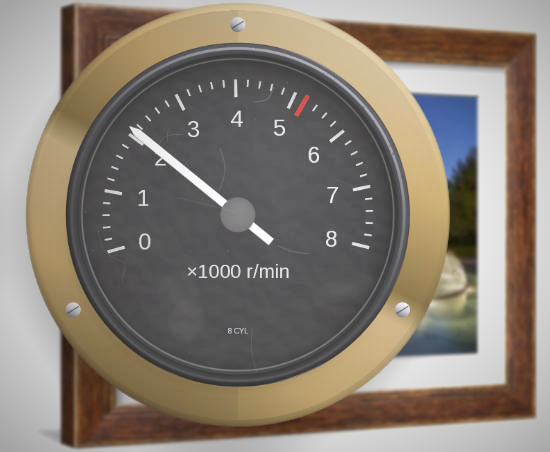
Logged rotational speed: 2100 rpm
